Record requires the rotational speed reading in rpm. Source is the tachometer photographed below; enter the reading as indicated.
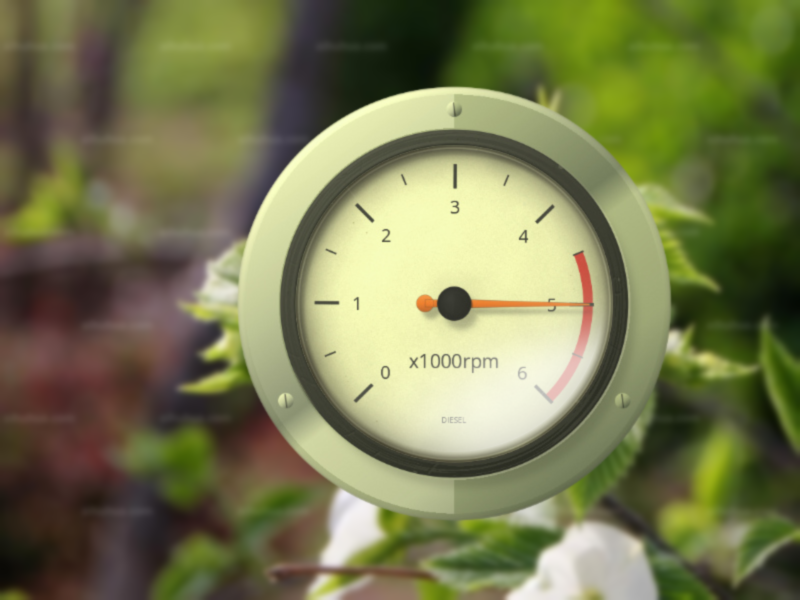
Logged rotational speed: 5000 rpm
